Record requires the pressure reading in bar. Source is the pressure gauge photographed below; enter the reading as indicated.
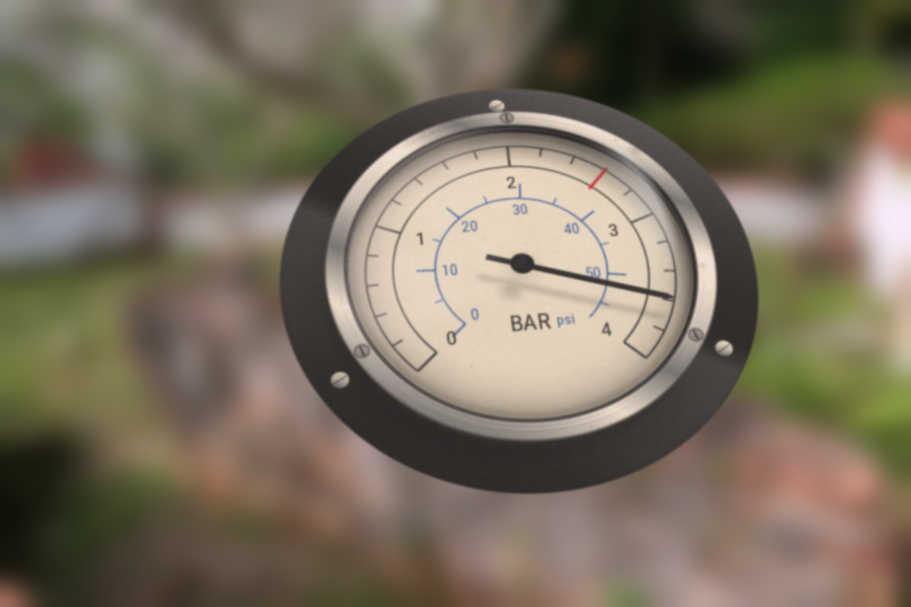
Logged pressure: 3.6 bar
